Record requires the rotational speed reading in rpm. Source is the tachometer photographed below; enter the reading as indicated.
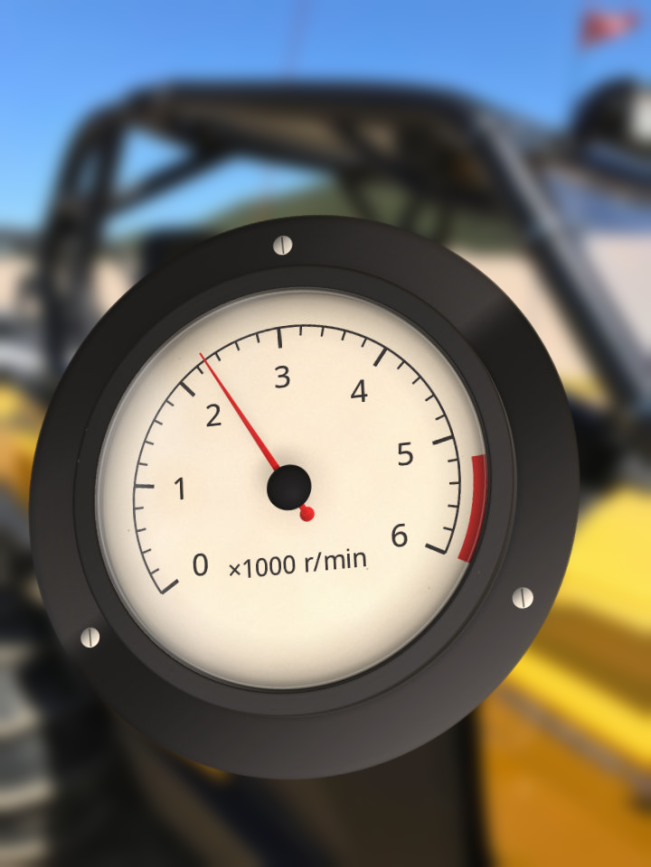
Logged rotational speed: 2300 rpm
